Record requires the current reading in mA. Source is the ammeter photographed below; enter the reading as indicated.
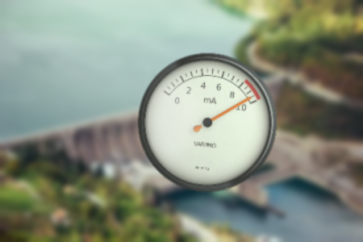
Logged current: 9.5 mA
